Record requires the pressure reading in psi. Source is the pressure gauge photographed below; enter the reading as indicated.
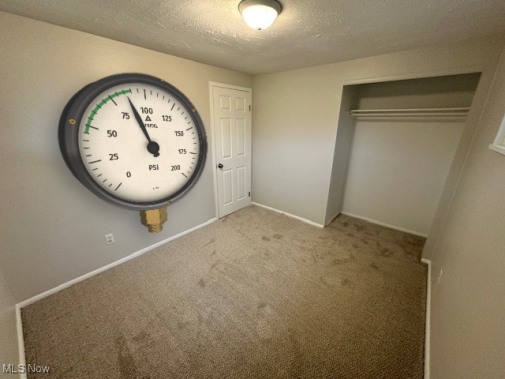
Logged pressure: 85 psi
